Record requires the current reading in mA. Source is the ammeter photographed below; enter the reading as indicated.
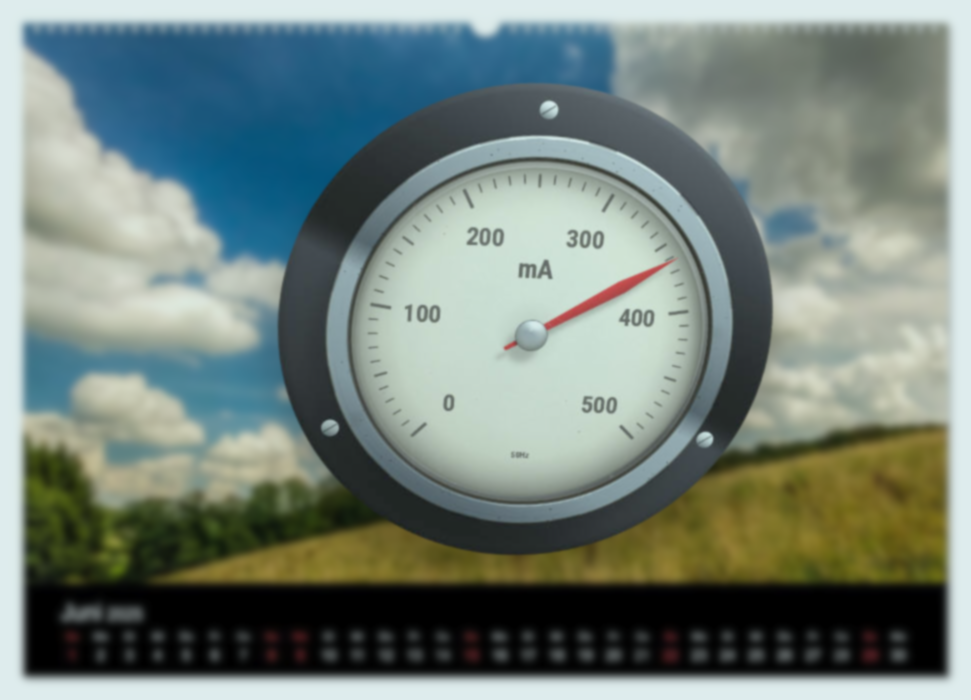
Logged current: 360 mA
